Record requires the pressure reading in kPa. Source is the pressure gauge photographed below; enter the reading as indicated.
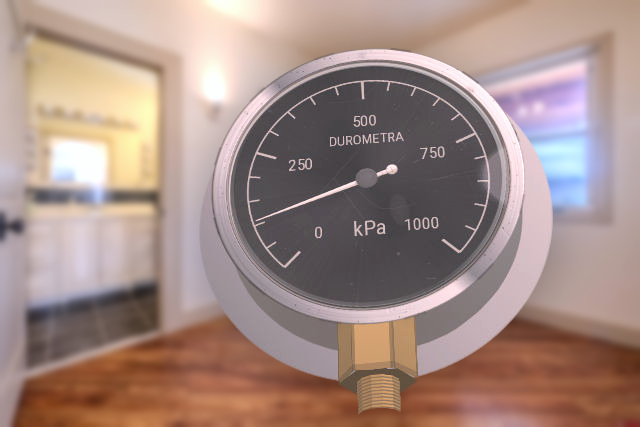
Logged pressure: 100 kPa
